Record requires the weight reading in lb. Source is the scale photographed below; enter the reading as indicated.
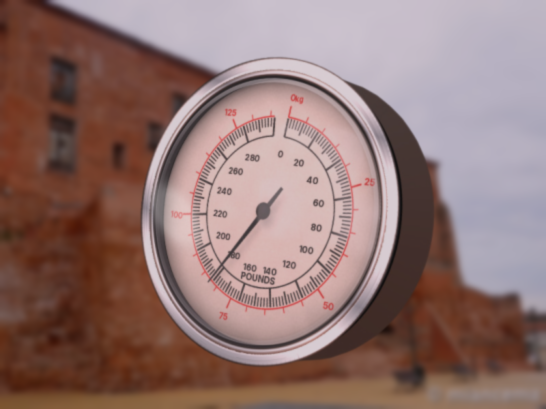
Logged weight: 180 lb
